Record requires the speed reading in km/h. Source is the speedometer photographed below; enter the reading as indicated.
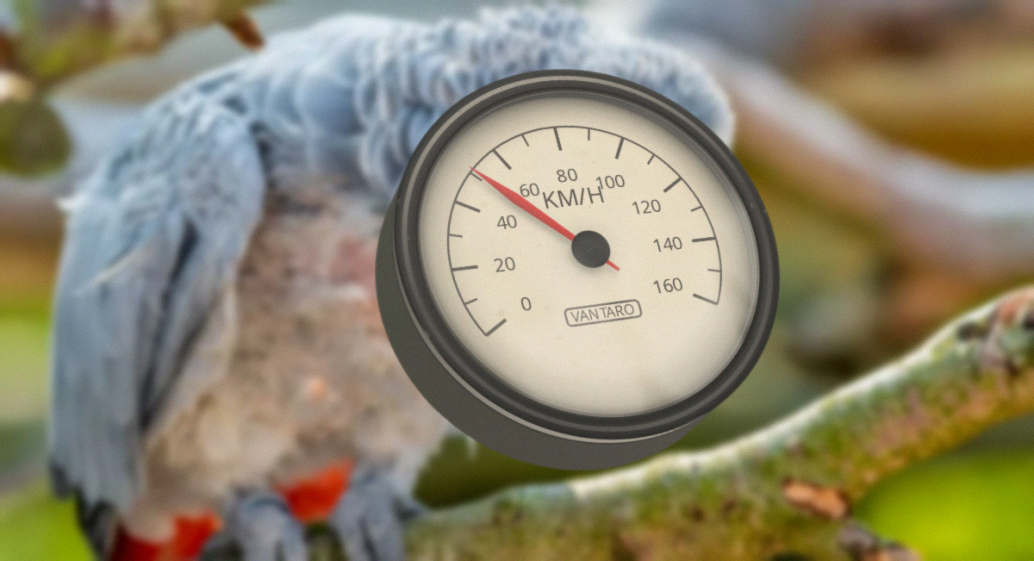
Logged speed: 50 km/h
